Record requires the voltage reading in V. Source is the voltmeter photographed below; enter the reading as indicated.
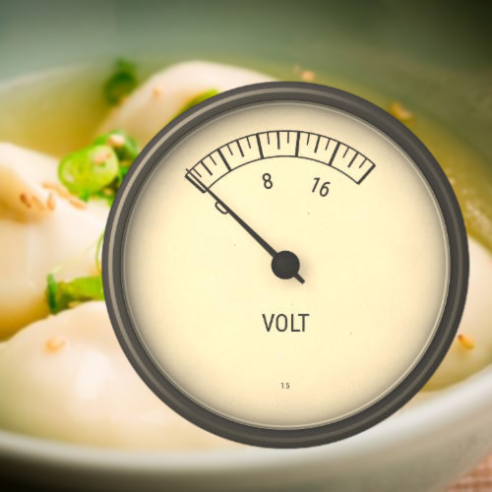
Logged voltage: 0.5 V
